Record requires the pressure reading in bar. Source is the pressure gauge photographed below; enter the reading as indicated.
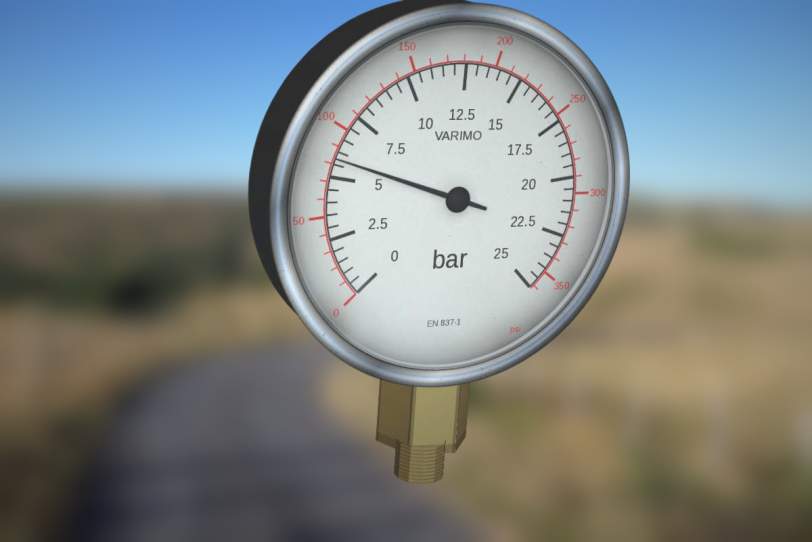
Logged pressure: 5.75 bar
